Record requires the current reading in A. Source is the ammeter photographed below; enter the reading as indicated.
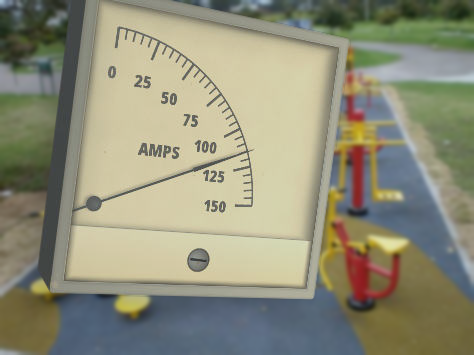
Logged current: 115 A
